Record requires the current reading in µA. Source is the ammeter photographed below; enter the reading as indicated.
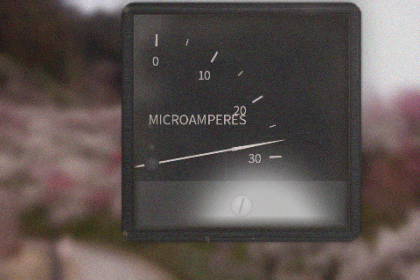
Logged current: 27.5 µA
